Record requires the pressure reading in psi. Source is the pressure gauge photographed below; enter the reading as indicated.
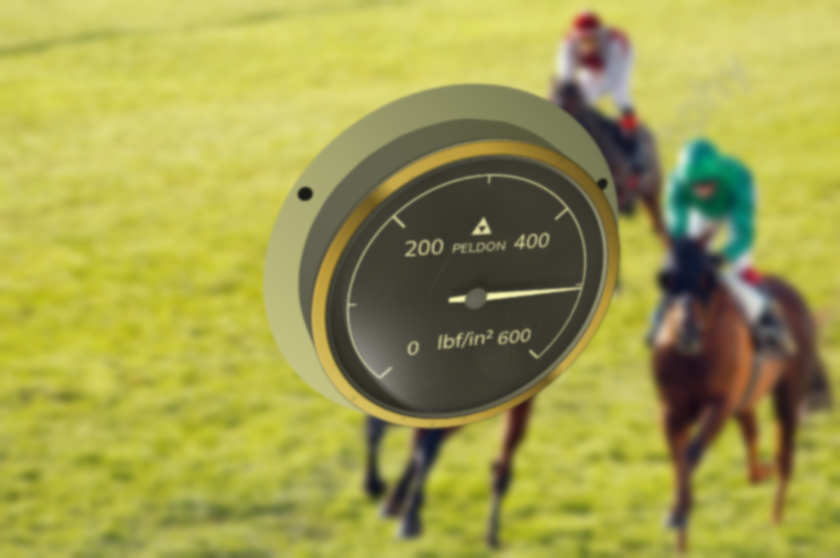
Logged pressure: 500 psi
